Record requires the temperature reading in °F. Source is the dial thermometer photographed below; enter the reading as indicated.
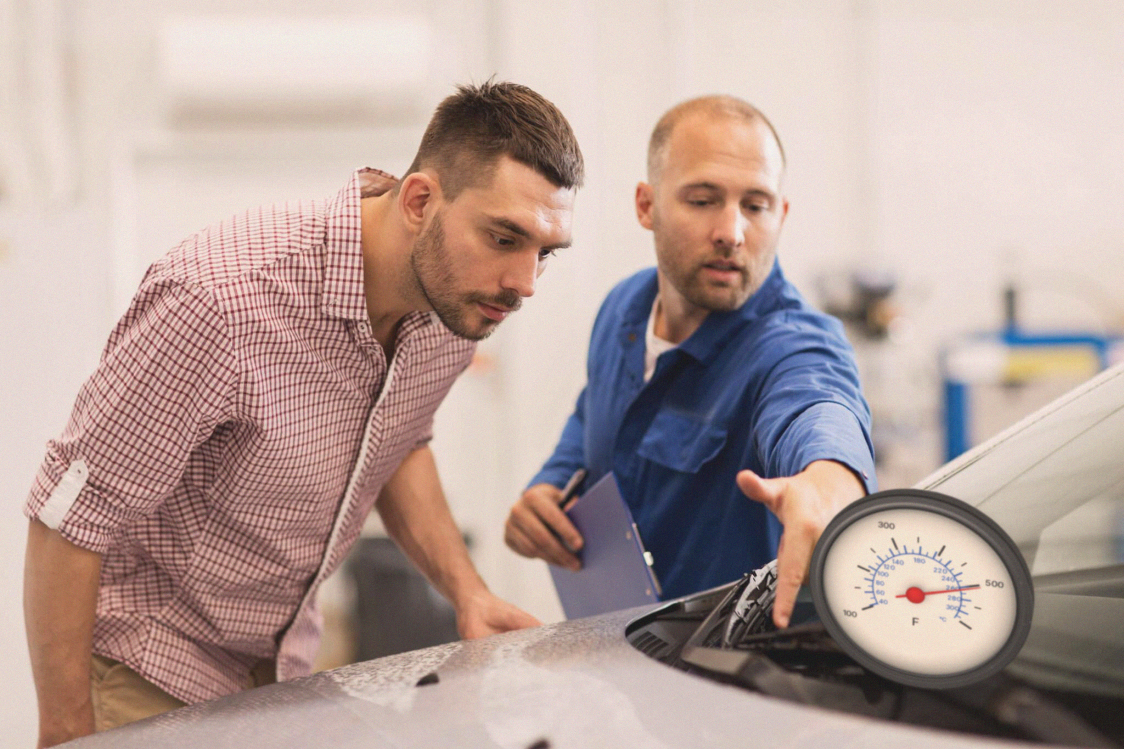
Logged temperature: 500 °F
